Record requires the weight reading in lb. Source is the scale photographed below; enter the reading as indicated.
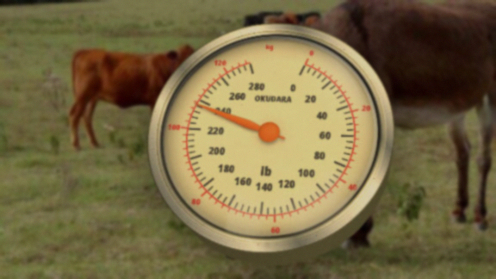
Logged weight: 236 lb
